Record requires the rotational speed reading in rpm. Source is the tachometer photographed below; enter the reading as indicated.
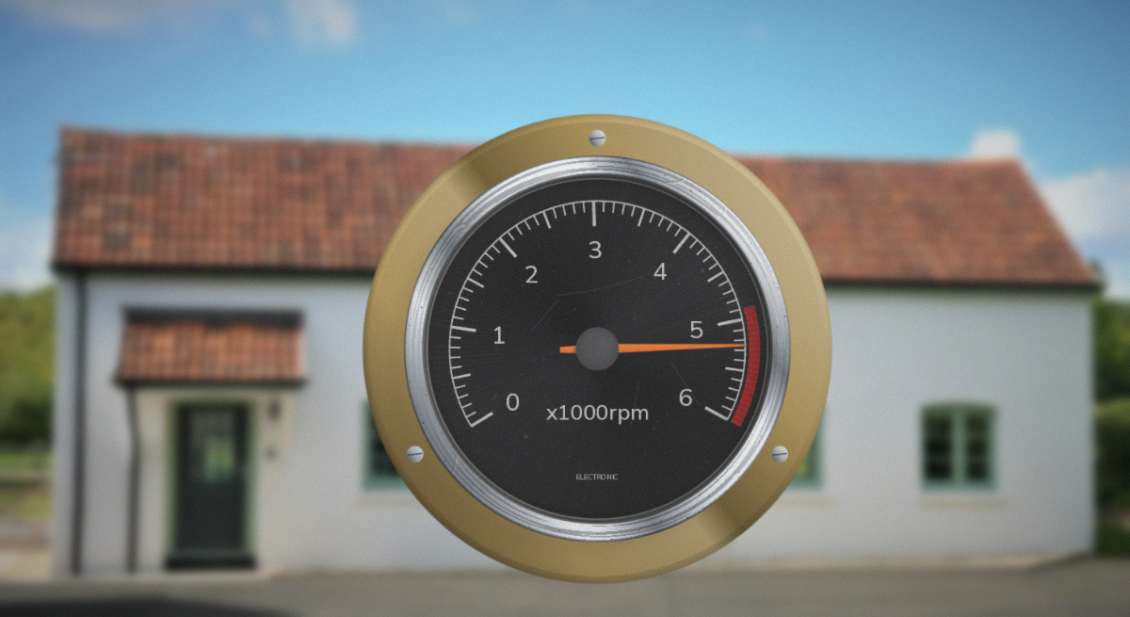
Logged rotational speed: 5250 rpm
